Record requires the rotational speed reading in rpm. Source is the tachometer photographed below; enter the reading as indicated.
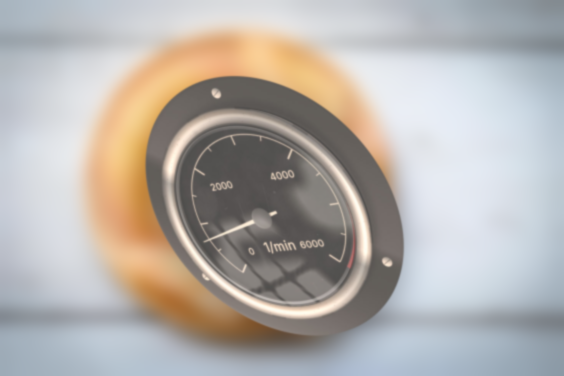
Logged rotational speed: 750 rpm
